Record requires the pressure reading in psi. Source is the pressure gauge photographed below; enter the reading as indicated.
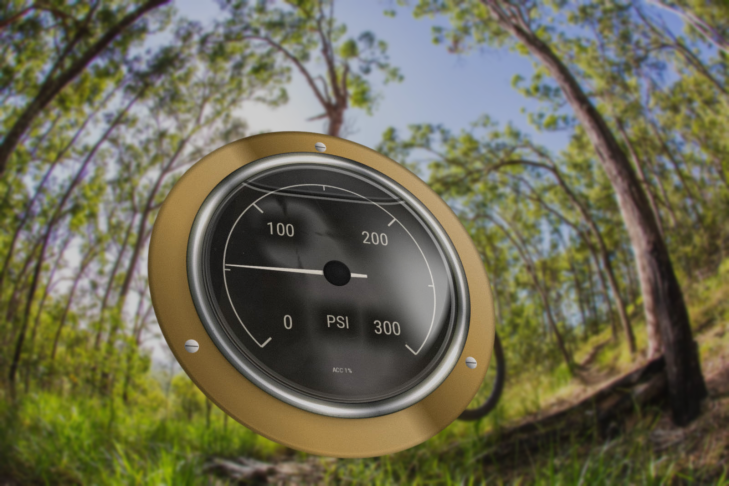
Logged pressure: 50 psi
